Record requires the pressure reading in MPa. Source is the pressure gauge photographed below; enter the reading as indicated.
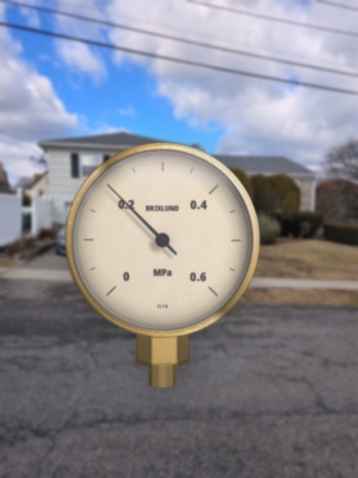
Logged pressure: 0.2 MPa
